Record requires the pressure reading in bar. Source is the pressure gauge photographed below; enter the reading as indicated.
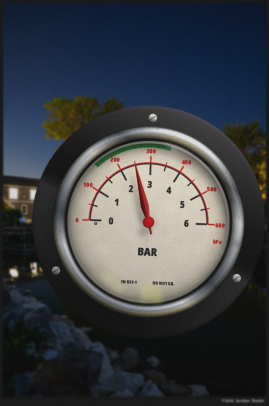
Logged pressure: 2.5 bar
